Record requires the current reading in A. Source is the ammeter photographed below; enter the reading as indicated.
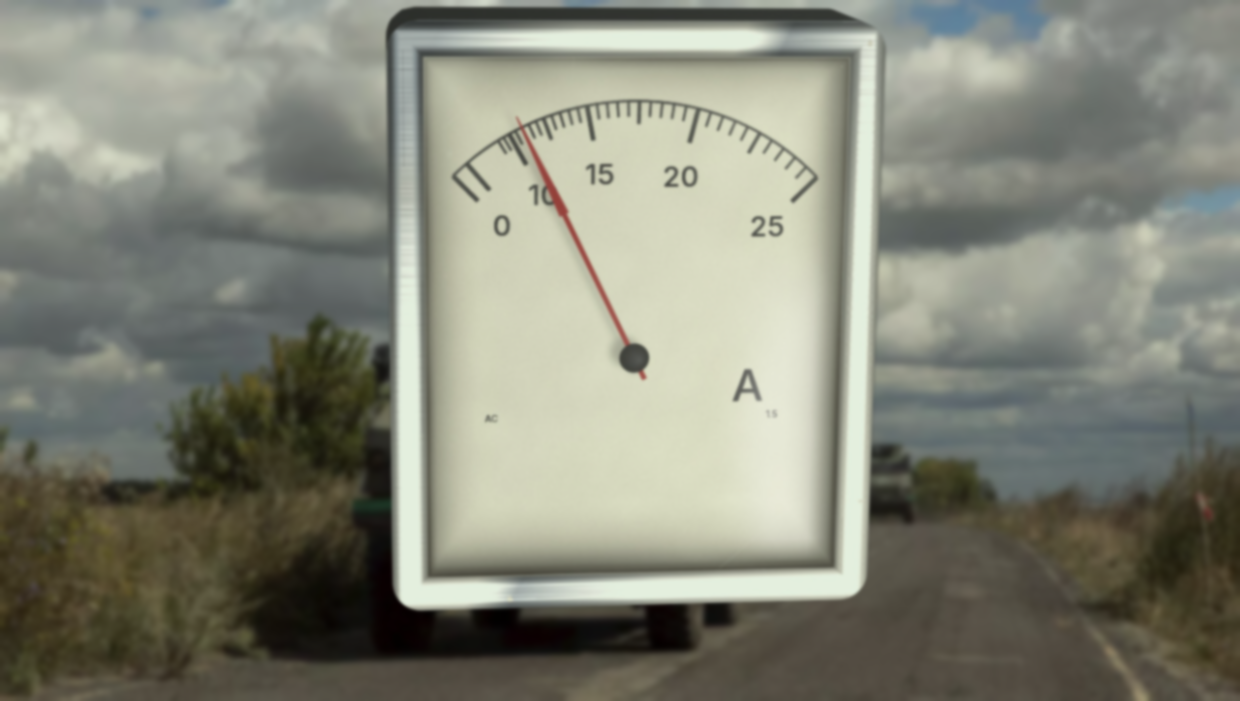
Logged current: 11 A
